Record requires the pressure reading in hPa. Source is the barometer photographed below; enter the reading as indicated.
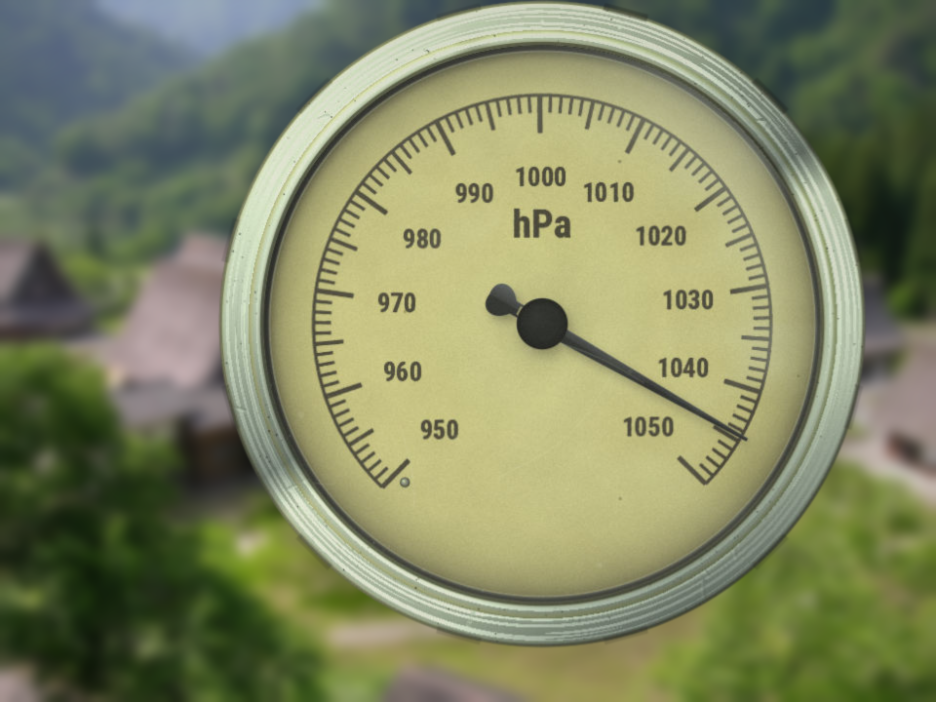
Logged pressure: 1044.5 hPa
